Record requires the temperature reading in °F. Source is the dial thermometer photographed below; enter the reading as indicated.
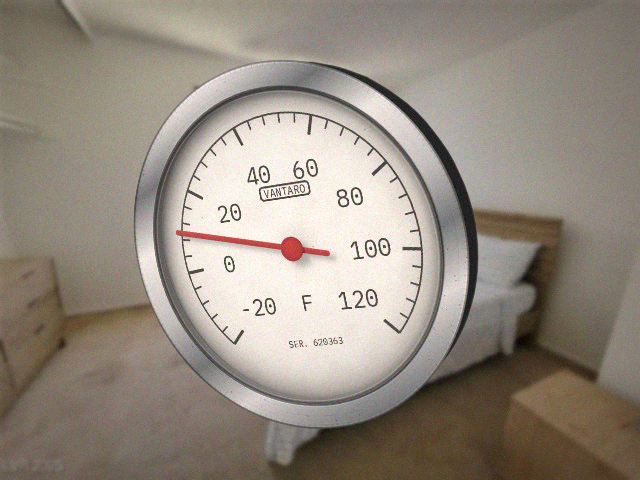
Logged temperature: 10 °F
